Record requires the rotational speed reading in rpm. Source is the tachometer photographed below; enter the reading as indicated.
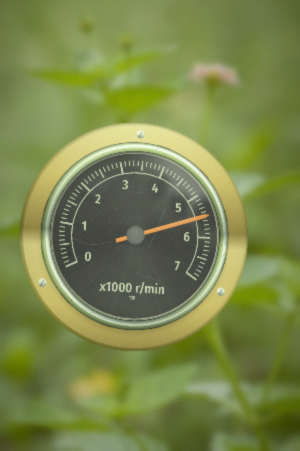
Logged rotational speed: 5500 rpm
